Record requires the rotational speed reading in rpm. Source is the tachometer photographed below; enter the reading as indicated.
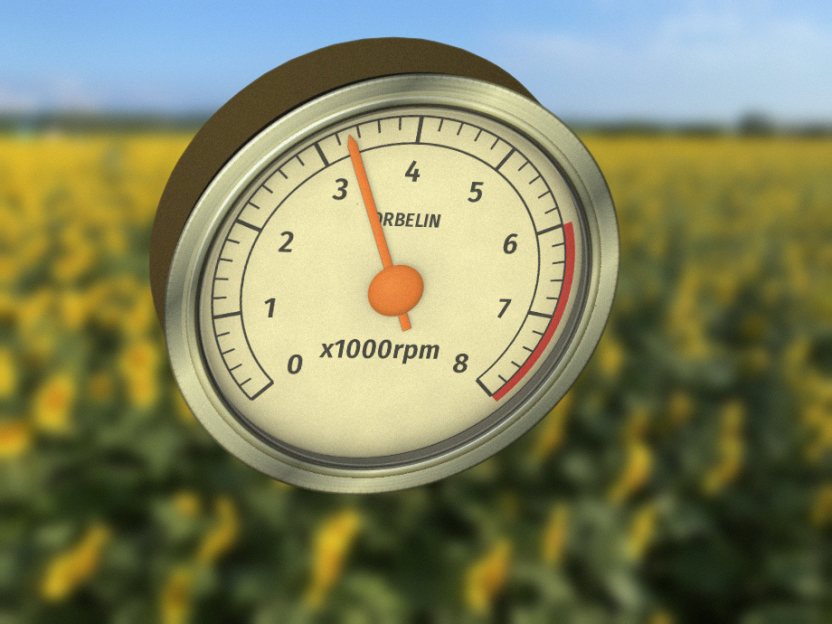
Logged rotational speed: 3300 rpm
